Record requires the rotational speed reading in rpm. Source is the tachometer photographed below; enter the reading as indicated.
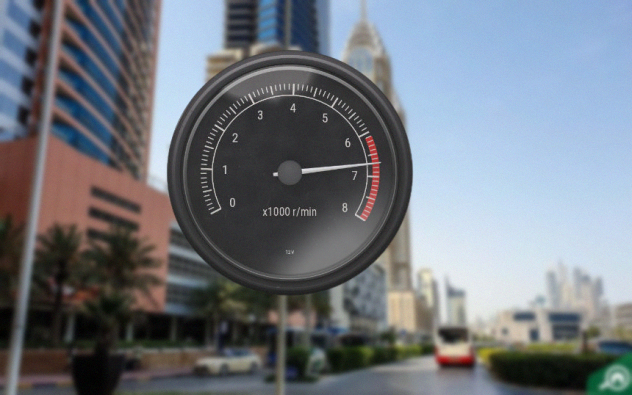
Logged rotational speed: 6700 rpm
